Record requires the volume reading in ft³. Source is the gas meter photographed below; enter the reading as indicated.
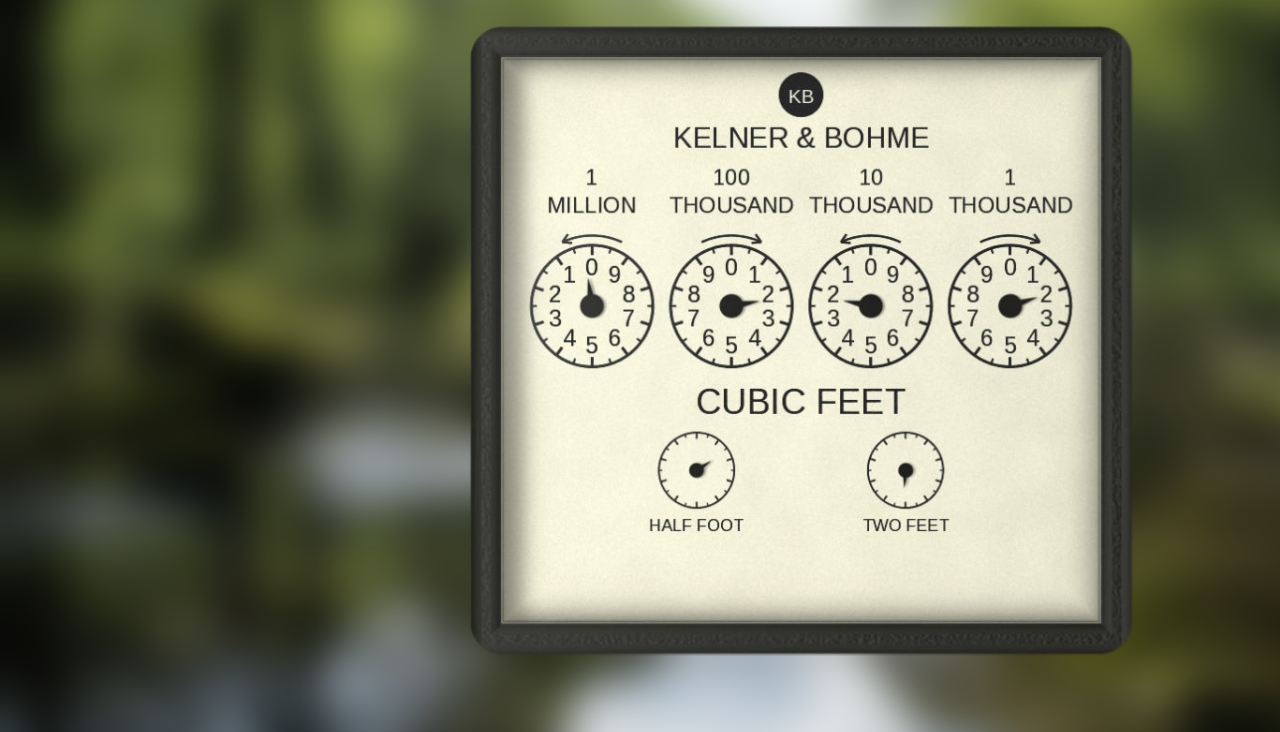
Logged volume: 22200 ft³
